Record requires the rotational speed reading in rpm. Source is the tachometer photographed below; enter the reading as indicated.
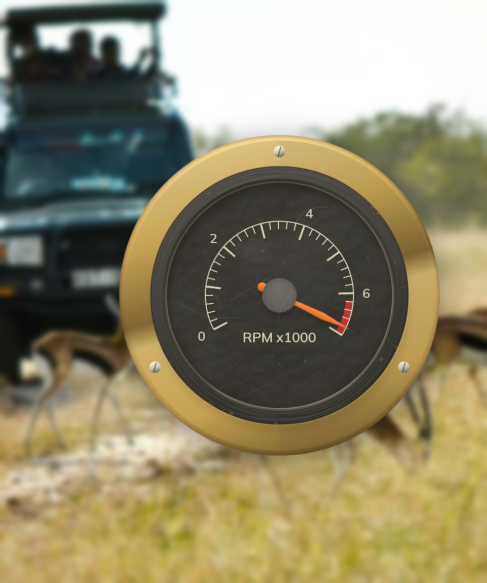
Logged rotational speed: 6800 rpm
